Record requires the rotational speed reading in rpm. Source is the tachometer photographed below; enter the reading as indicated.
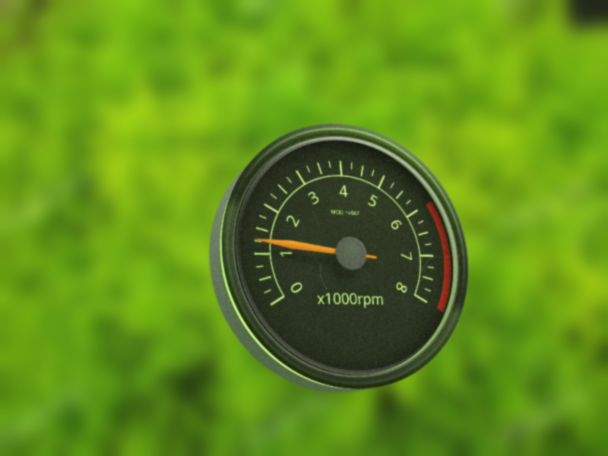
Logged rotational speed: 1250 rpm
